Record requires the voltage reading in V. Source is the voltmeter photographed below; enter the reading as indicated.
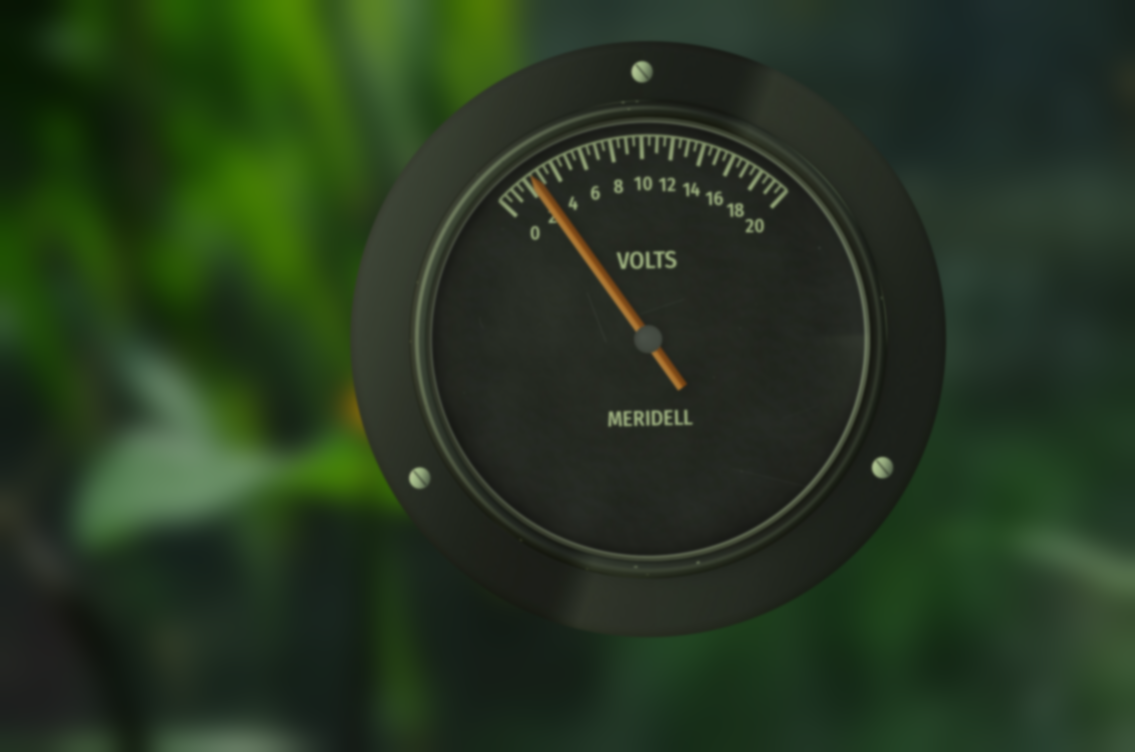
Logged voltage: 2.5 V
